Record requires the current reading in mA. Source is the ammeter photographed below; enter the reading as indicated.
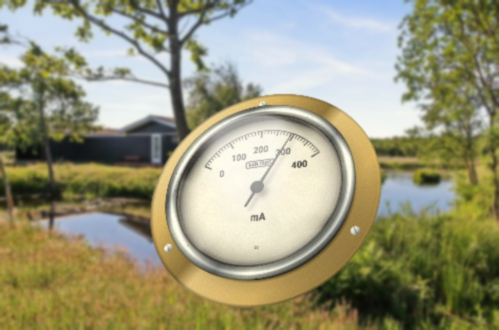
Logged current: 300 mA
